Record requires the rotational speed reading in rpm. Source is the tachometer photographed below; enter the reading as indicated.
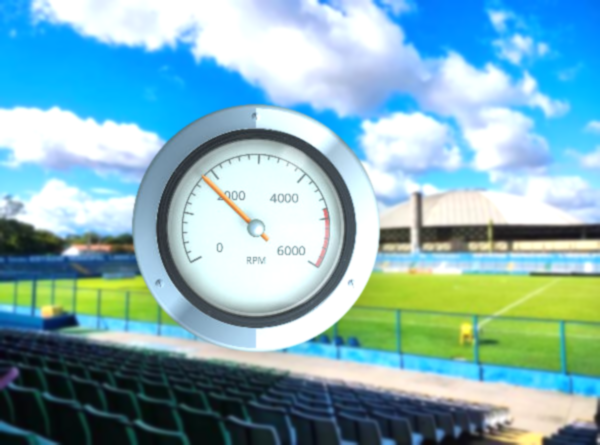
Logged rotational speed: 1800 rpm
